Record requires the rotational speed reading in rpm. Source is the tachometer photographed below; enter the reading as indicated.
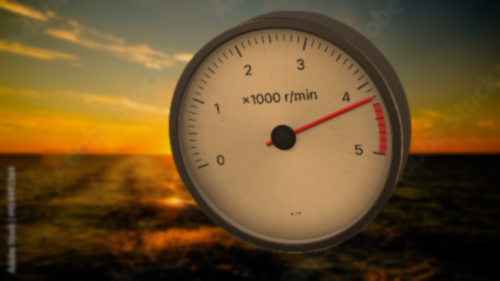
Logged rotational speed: 4200 rpm
